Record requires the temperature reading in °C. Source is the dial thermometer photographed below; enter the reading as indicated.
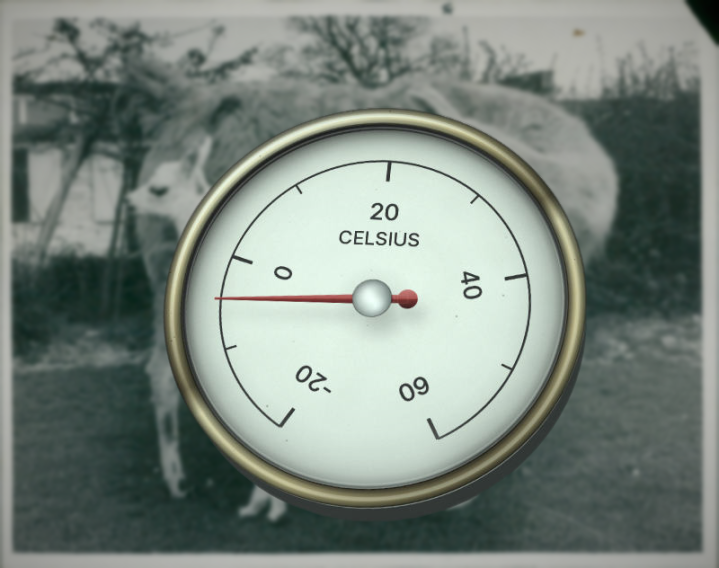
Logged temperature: -5 °C
